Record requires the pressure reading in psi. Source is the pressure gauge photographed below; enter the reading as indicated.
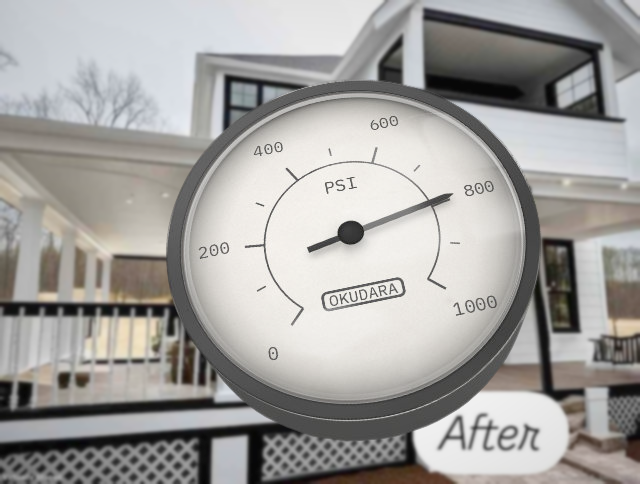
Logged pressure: 800 psi
